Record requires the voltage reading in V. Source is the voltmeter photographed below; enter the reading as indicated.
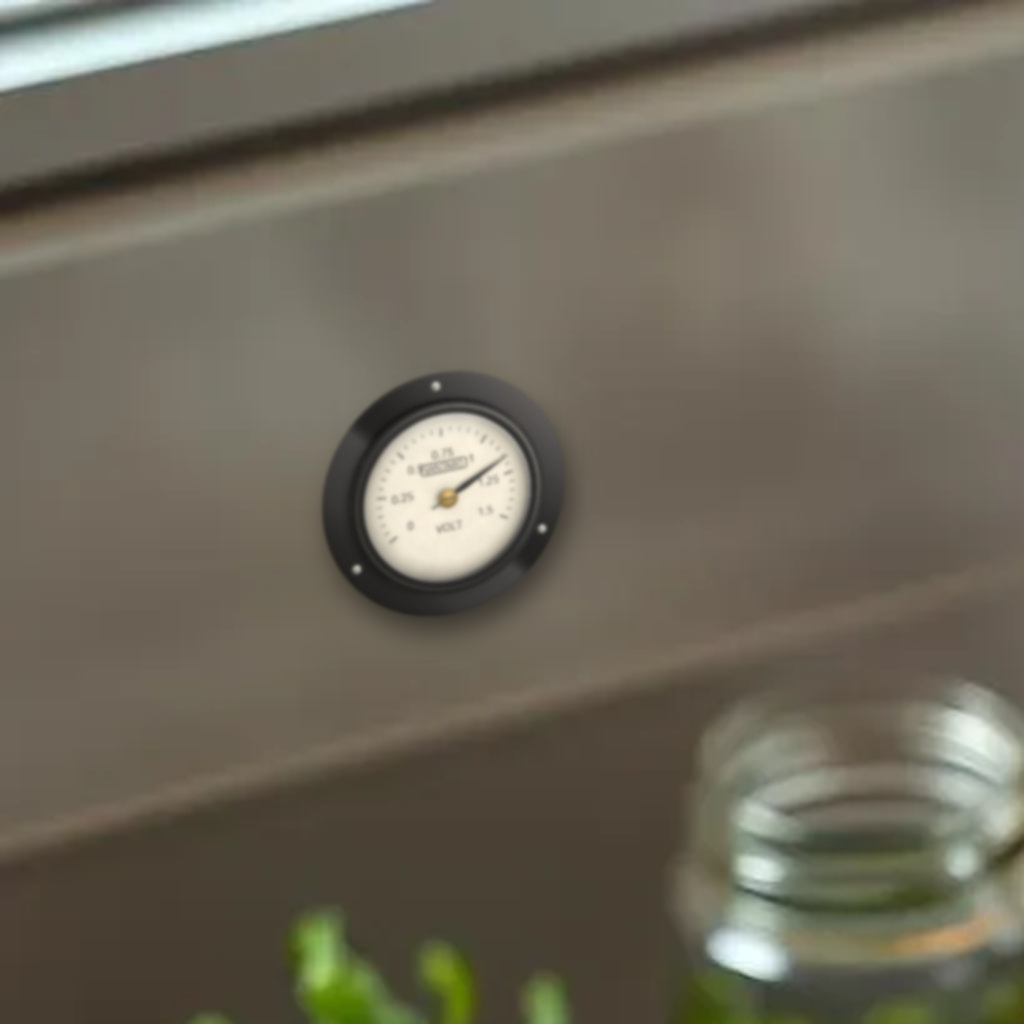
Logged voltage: 1.15 V
